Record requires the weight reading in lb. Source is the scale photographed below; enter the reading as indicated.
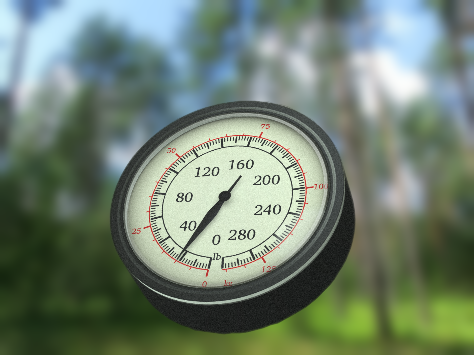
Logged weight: 20 lb
